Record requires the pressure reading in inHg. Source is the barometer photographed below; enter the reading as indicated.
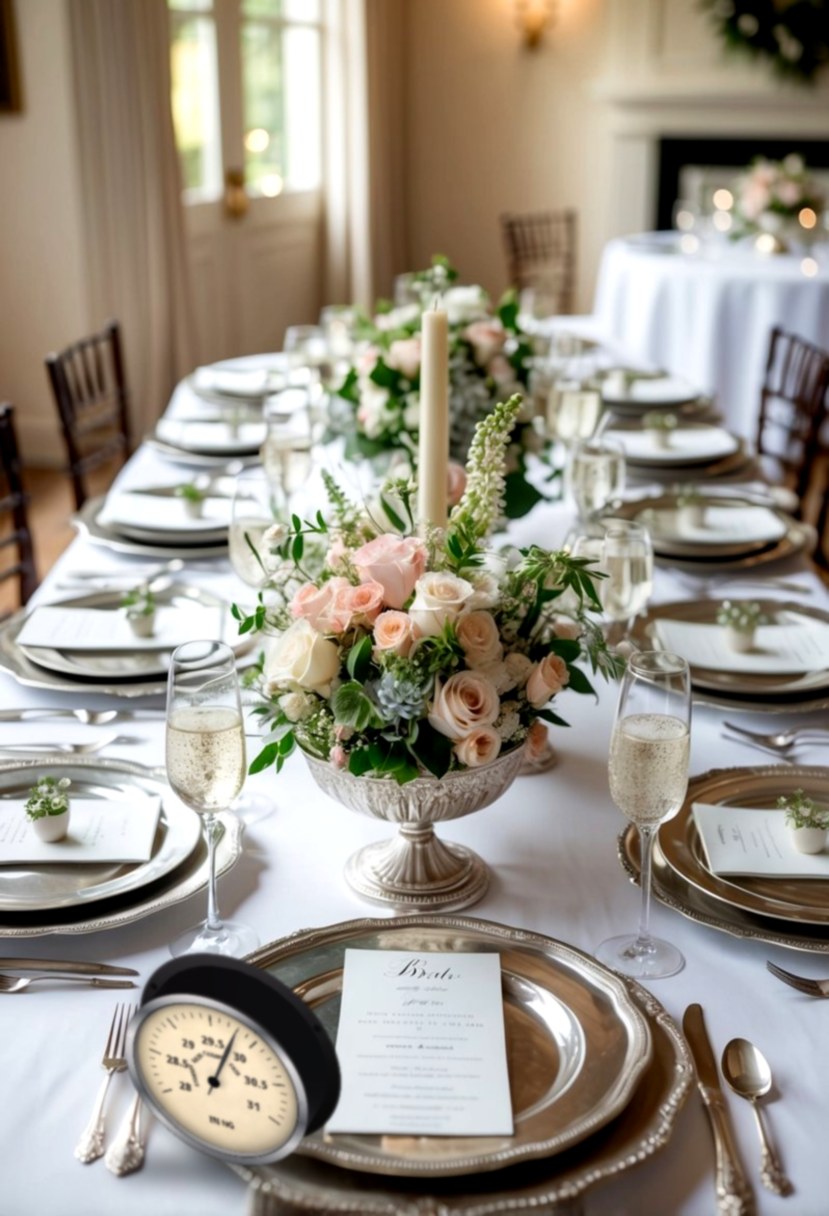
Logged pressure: 29.8 inHg
